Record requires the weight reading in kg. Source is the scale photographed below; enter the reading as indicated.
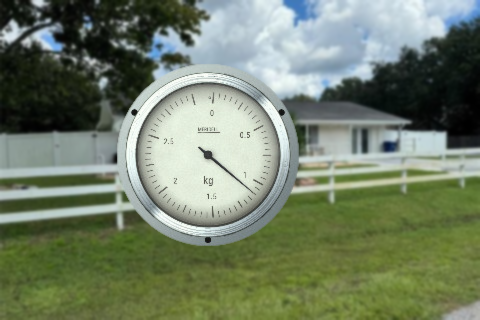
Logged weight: 1.1 kg
